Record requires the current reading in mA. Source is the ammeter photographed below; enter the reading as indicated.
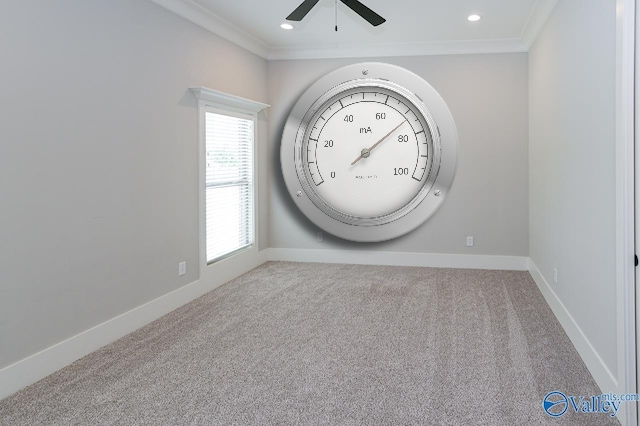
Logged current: 72.5 mA
